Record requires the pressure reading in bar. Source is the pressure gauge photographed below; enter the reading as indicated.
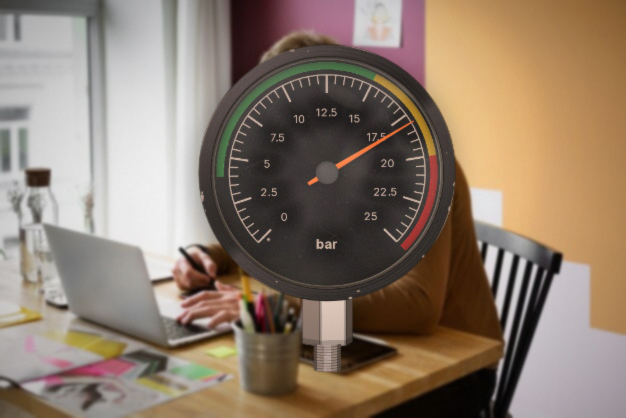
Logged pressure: 18 bar
